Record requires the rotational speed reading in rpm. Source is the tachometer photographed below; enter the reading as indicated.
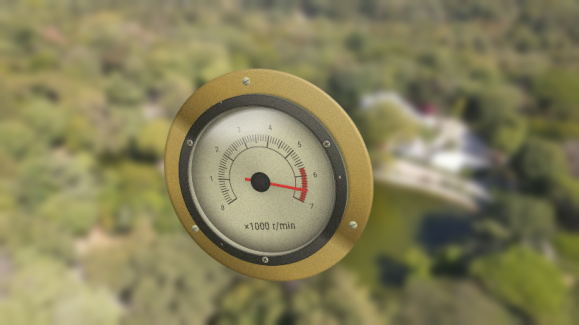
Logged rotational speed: 6500 rpm
